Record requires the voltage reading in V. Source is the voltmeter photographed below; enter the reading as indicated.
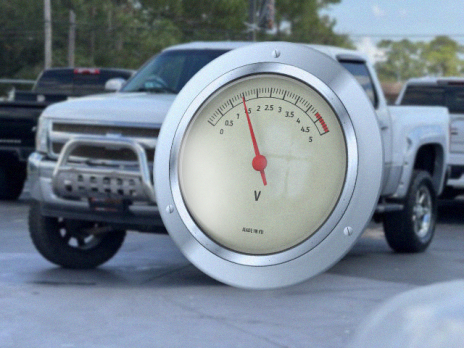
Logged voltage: 1.5 V
